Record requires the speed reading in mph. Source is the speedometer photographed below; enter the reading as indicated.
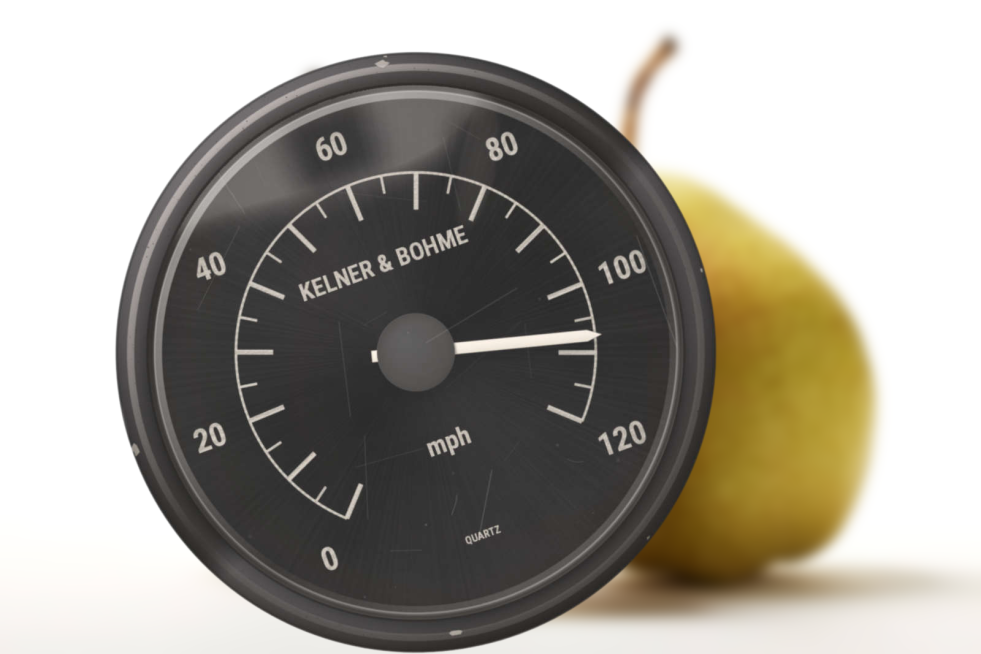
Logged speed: 107.5 mph
